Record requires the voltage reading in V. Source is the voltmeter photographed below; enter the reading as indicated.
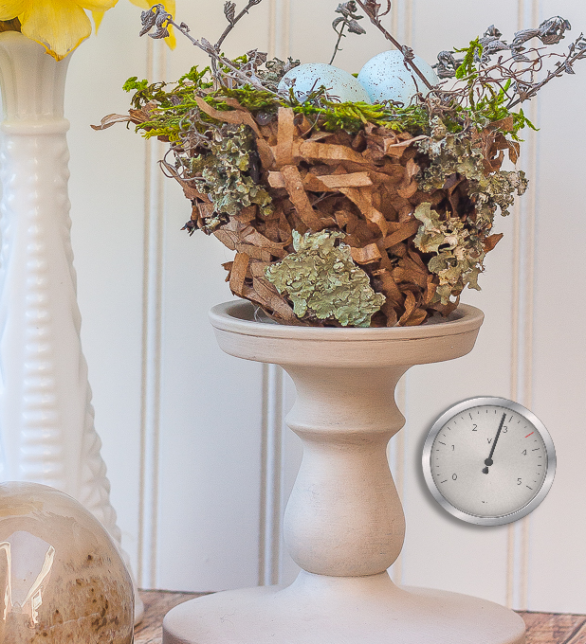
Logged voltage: 2.8 V
